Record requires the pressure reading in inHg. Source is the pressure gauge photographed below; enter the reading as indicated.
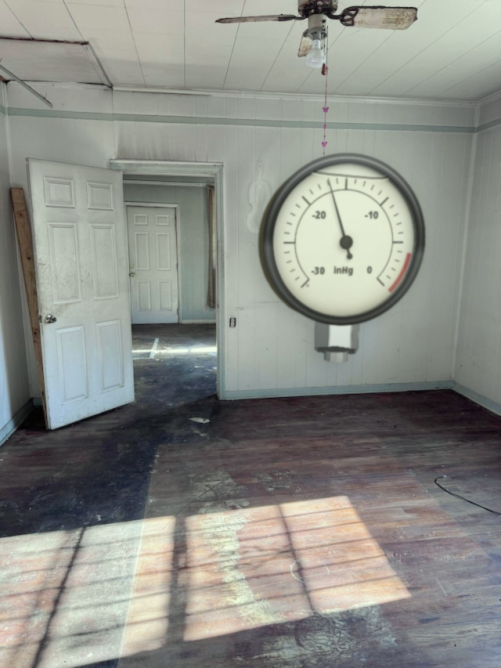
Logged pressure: -17 inHg
